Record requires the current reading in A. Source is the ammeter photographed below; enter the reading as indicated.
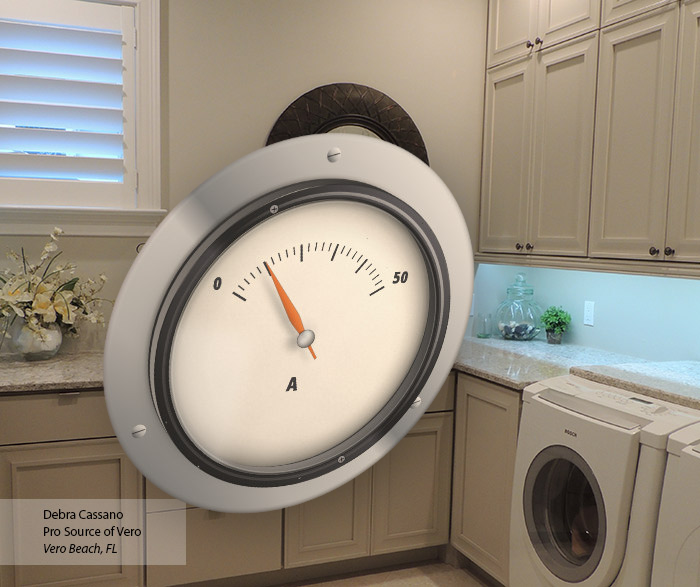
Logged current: 10 A
